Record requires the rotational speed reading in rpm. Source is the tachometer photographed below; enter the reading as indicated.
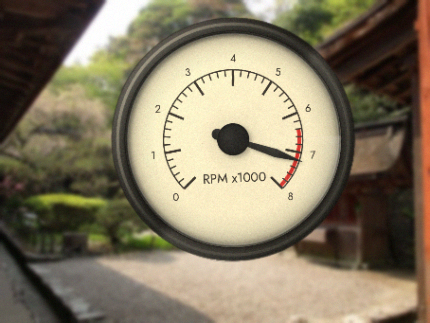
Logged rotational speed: 7200 rpm
